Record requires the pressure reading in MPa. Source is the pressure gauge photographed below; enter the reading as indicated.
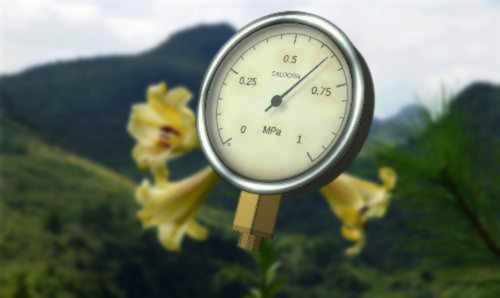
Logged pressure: 0.65 MPa
